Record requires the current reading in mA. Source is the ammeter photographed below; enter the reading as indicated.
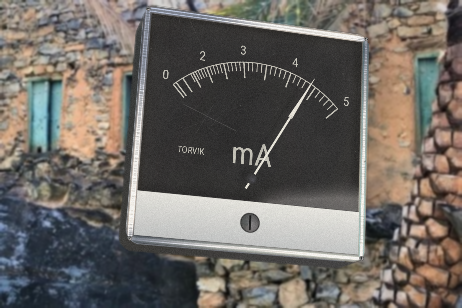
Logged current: 4.4 mA
